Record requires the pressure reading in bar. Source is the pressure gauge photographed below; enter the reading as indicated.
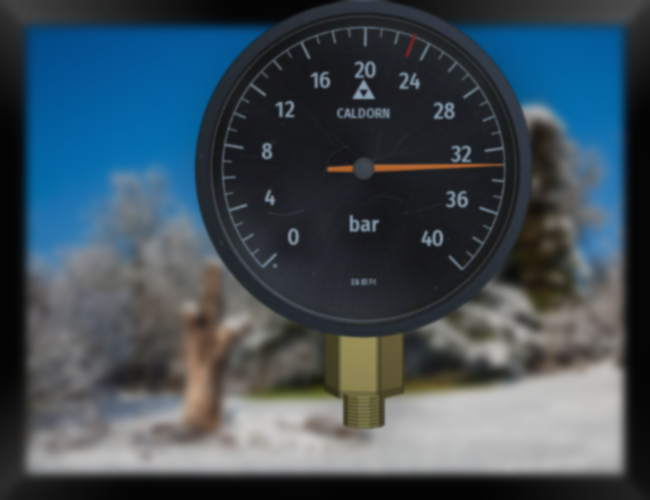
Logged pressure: 33 bar
